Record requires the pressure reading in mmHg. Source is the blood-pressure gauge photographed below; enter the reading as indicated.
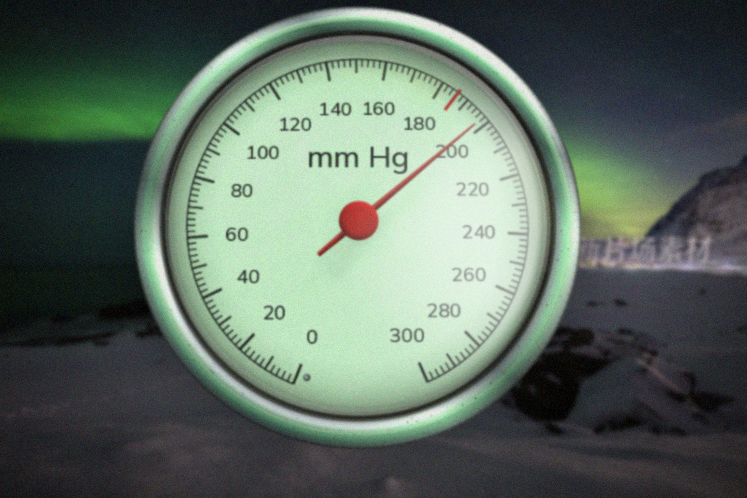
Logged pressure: 198 mmHg
